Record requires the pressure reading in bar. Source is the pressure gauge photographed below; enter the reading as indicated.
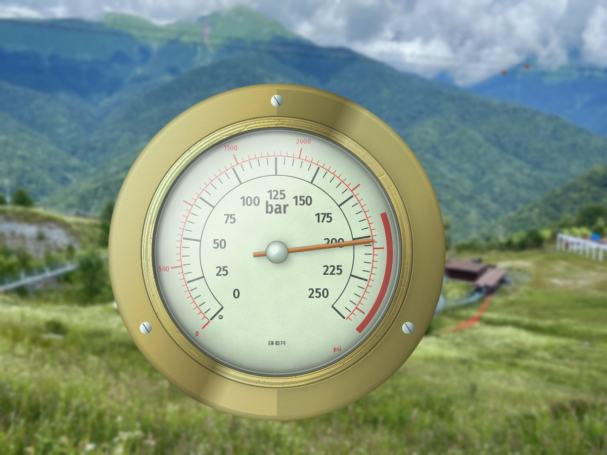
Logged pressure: 202.5 bar
